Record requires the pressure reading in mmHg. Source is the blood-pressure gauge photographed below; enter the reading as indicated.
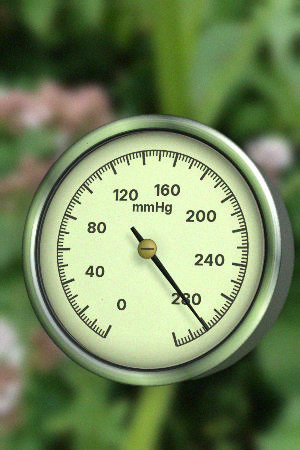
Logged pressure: 280 mmHg
